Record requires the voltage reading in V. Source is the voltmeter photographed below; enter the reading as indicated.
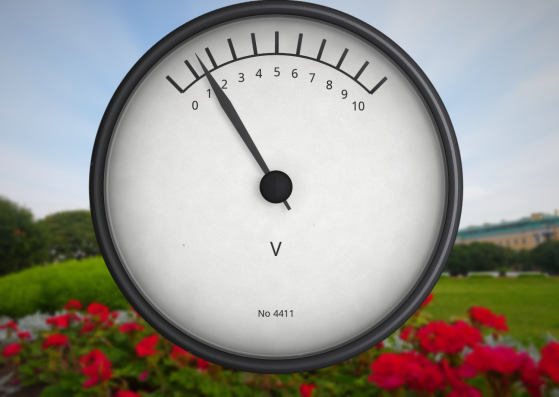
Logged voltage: 1.5 V
